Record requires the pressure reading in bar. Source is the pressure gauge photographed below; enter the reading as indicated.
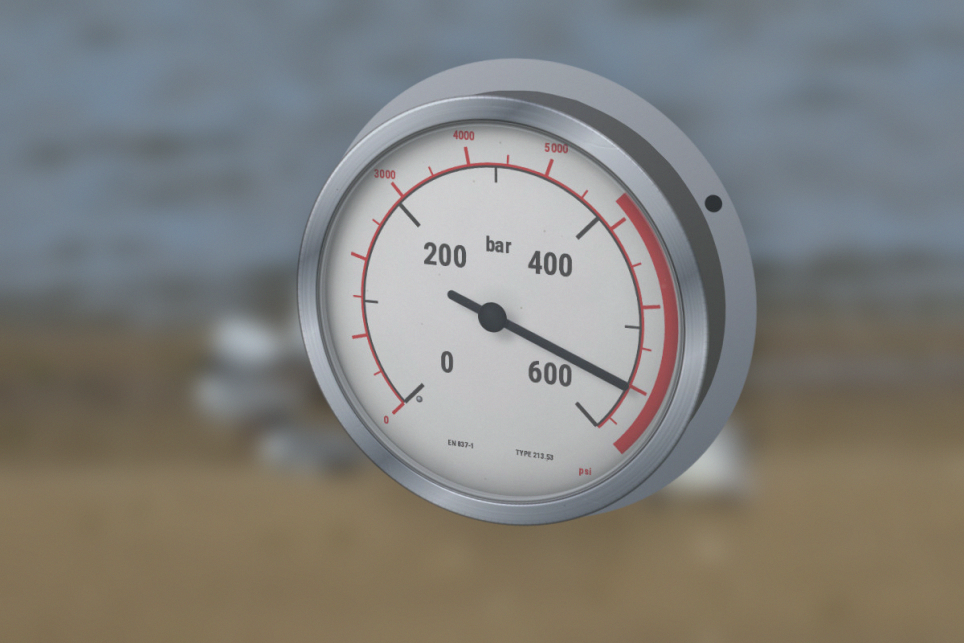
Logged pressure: 550 bar
